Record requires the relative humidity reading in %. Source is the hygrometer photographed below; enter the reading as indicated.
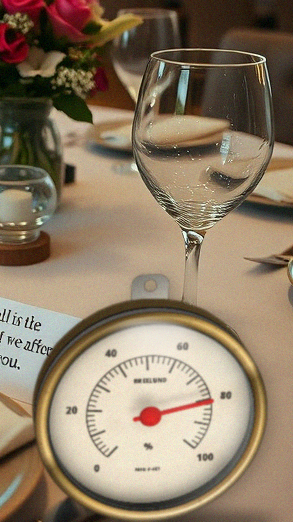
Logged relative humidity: 80 %
